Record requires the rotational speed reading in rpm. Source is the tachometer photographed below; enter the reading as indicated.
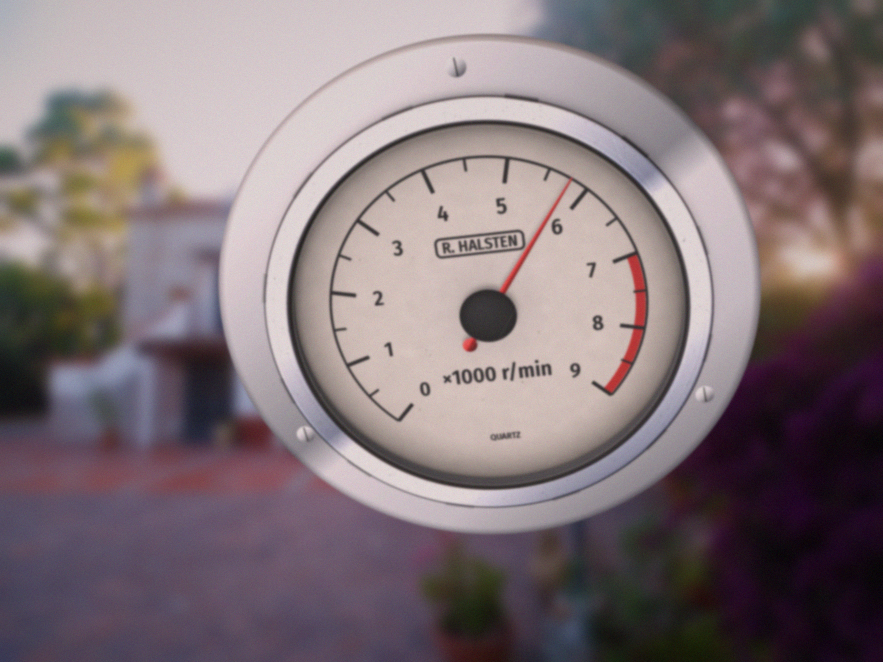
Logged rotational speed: 5750 rpm
